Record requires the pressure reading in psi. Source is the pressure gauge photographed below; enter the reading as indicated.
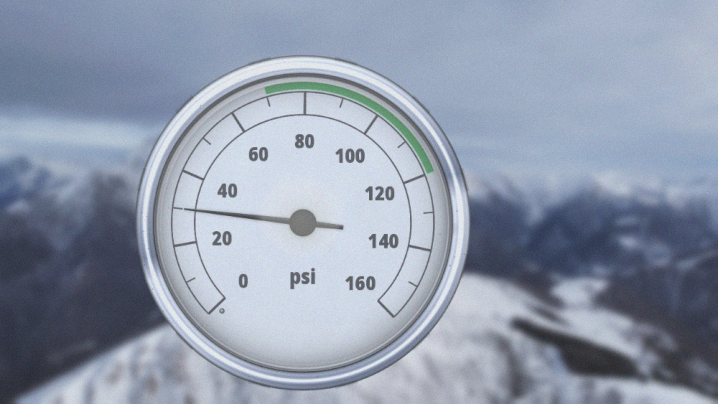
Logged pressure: 30 psi
